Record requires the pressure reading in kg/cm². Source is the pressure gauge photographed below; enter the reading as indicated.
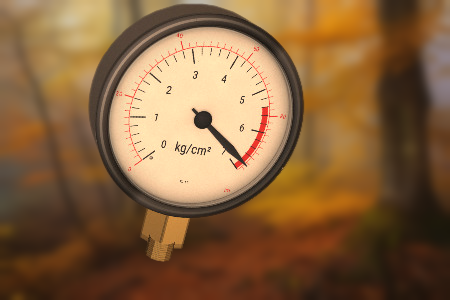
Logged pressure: 6.8 kg/cm²
